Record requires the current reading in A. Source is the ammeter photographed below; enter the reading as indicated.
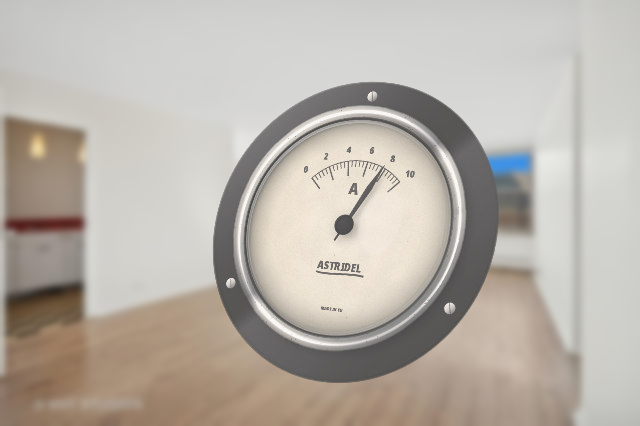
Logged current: 8 A
